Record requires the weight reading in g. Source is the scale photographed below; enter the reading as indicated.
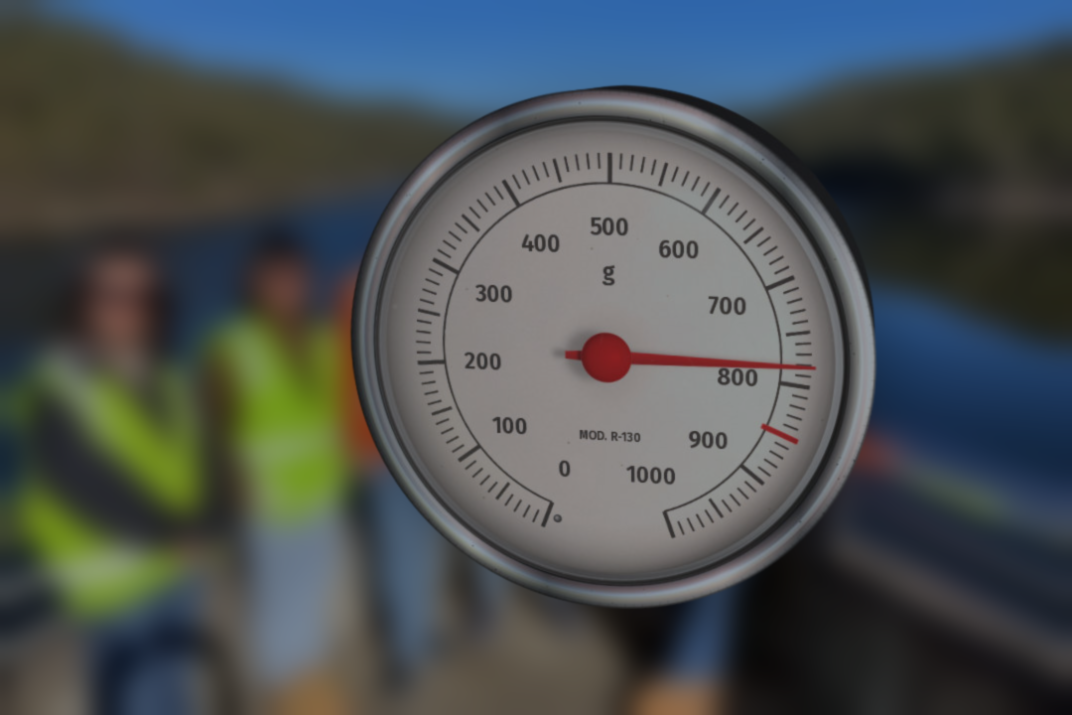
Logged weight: 780 g
